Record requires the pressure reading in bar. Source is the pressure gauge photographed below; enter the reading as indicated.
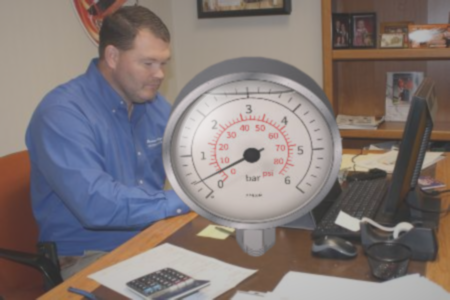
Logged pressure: 0.4 bar
